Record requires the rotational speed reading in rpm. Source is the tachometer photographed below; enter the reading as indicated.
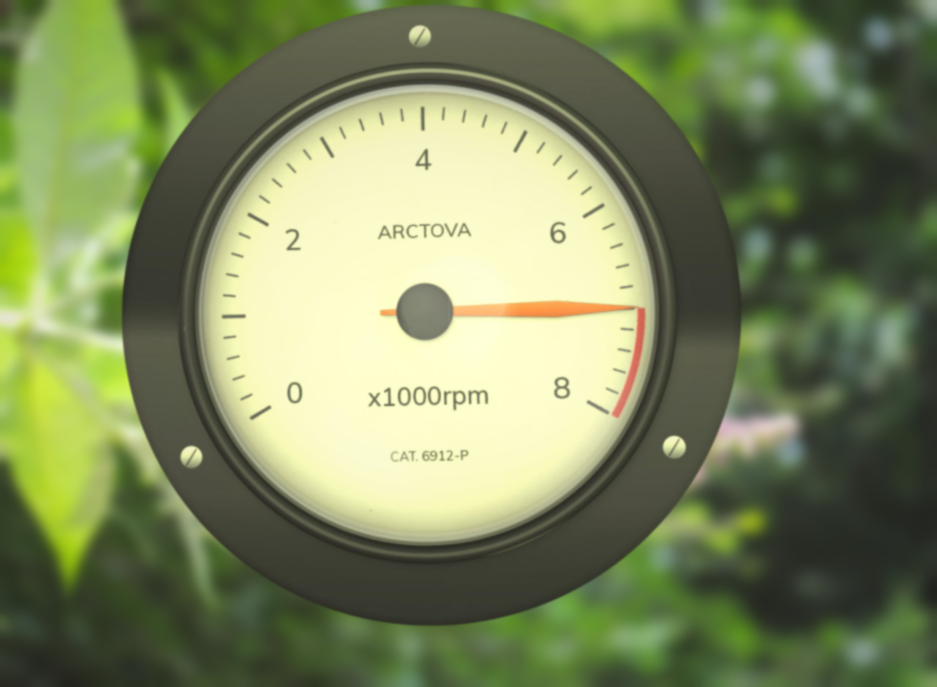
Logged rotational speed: 7000 rpm
